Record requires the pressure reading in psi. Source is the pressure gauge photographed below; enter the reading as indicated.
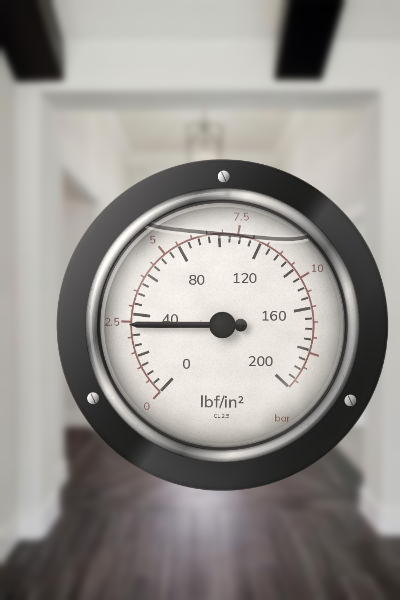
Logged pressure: 35 psi
